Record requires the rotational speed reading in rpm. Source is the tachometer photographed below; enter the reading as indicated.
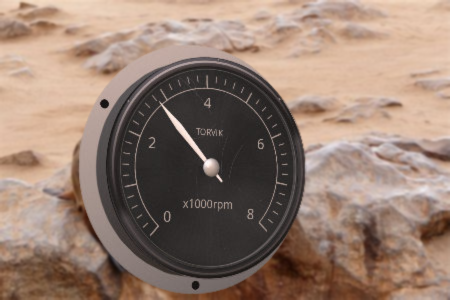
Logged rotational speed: 2800 rpm
